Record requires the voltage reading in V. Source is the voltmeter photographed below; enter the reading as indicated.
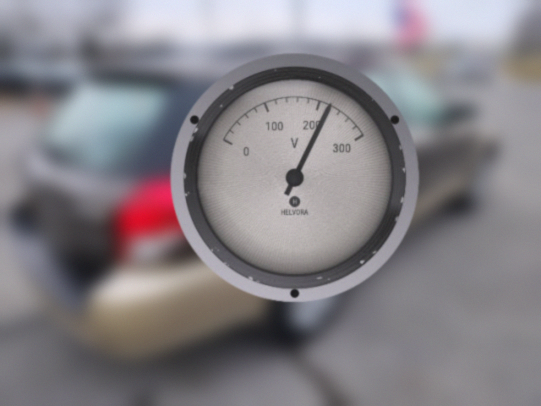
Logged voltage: 220 V
